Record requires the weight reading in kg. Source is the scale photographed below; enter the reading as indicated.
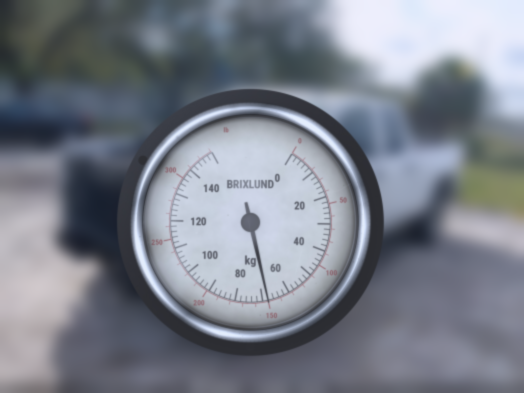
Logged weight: 68 kg
